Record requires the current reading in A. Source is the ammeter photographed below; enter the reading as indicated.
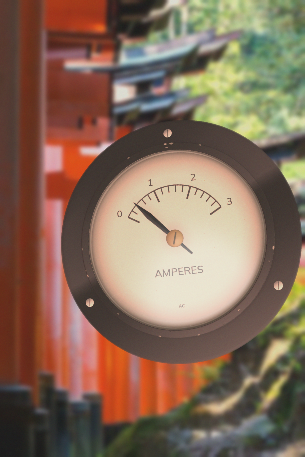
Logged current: 0.4 A
